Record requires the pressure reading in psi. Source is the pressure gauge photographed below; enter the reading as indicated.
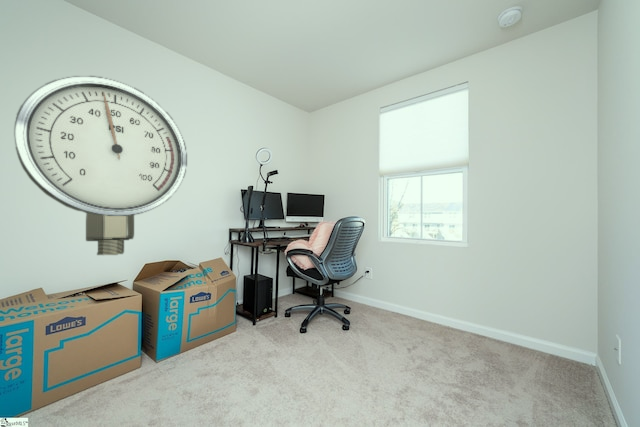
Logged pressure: 46 psi
